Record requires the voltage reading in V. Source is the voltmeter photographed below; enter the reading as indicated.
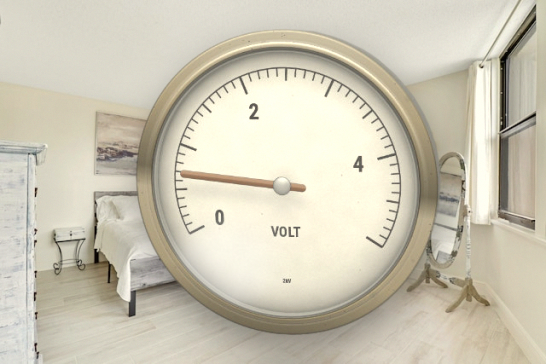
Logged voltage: 0.7 V
